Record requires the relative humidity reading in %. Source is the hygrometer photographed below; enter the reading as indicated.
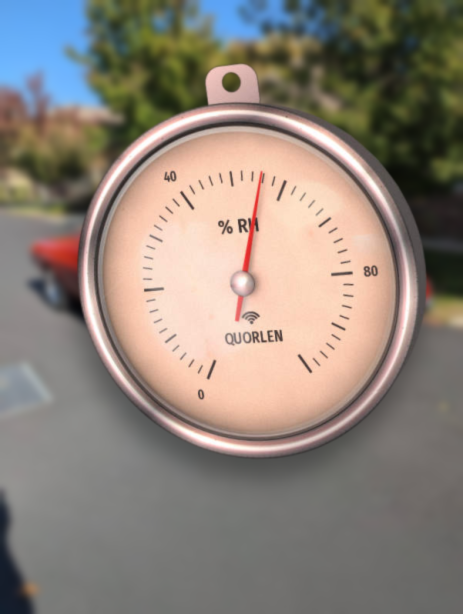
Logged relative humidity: 56 %
